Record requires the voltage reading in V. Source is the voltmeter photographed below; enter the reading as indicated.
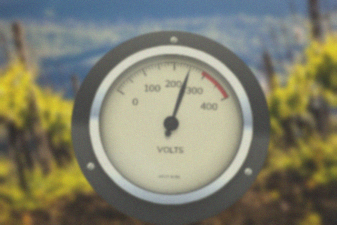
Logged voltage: 250 V
